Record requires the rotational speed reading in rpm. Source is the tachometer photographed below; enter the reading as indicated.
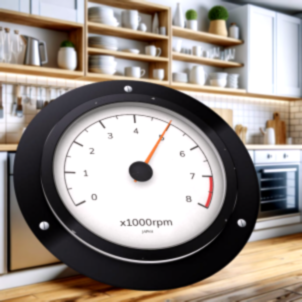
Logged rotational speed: 5000 rpm
